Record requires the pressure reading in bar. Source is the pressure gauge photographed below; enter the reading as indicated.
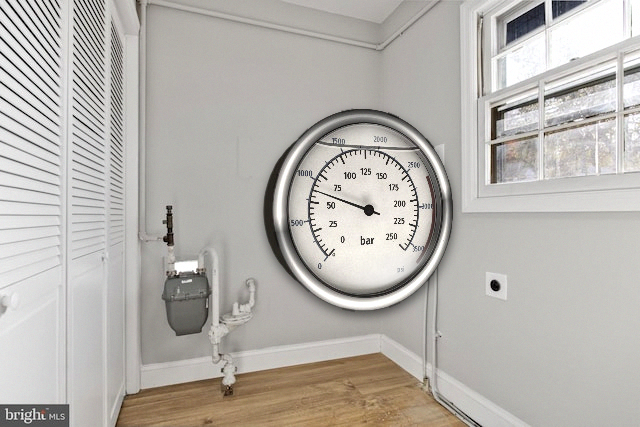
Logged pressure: 60 bar
